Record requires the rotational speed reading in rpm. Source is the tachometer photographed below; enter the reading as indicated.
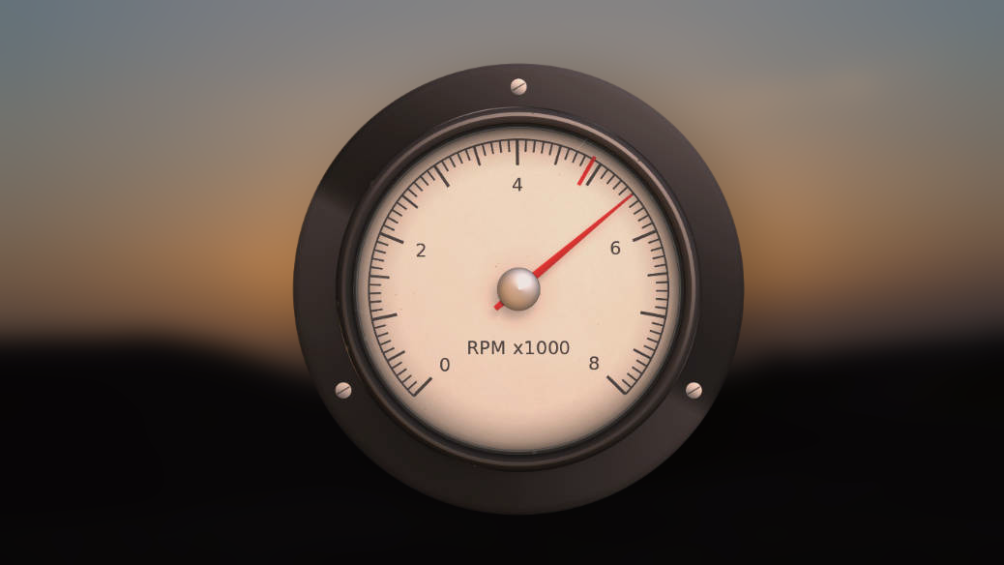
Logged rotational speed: 5500 rpm
